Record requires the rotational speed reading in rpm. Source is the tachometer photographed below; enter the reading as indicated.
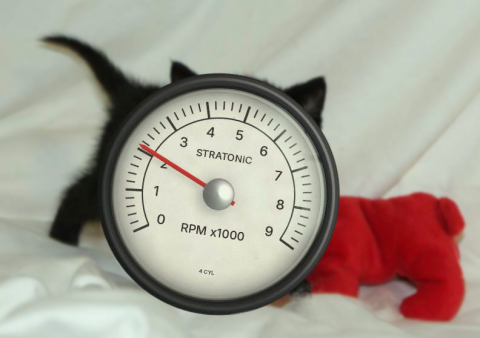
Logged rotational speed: 2100 rpm
